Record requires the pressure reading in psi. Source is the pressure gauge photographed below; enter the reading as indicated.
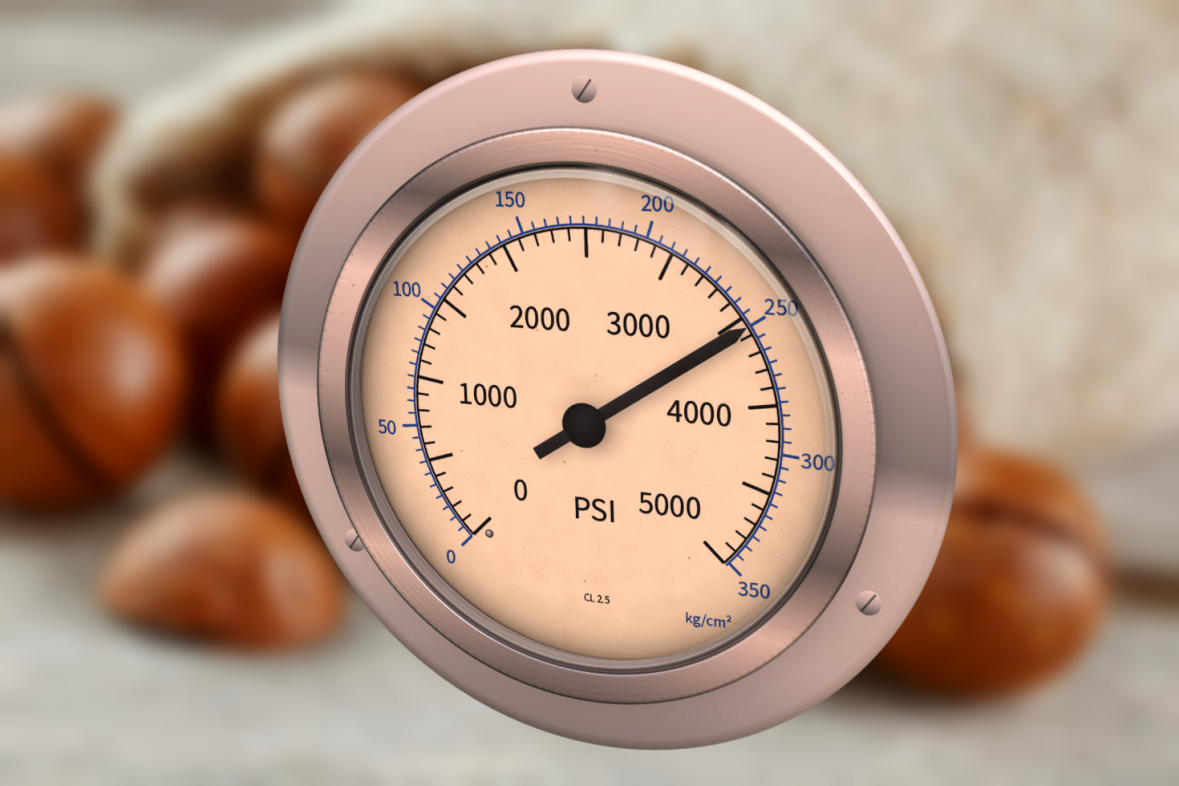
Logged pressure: 3550 psi
